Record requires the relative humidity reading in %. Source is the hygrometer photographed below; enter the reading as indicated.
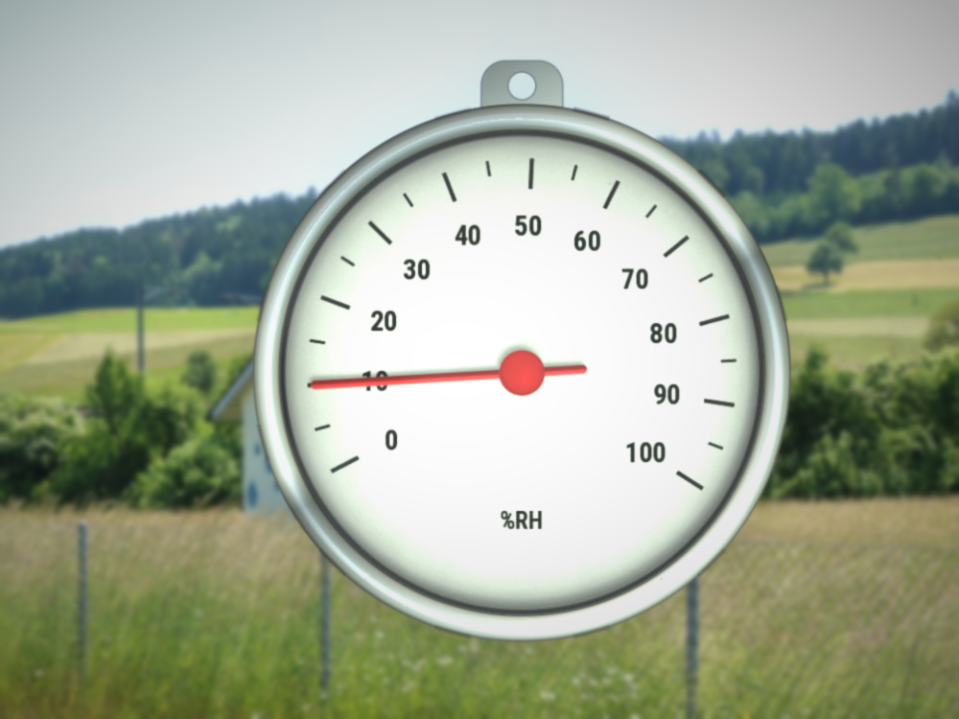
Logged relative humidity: 10 %
